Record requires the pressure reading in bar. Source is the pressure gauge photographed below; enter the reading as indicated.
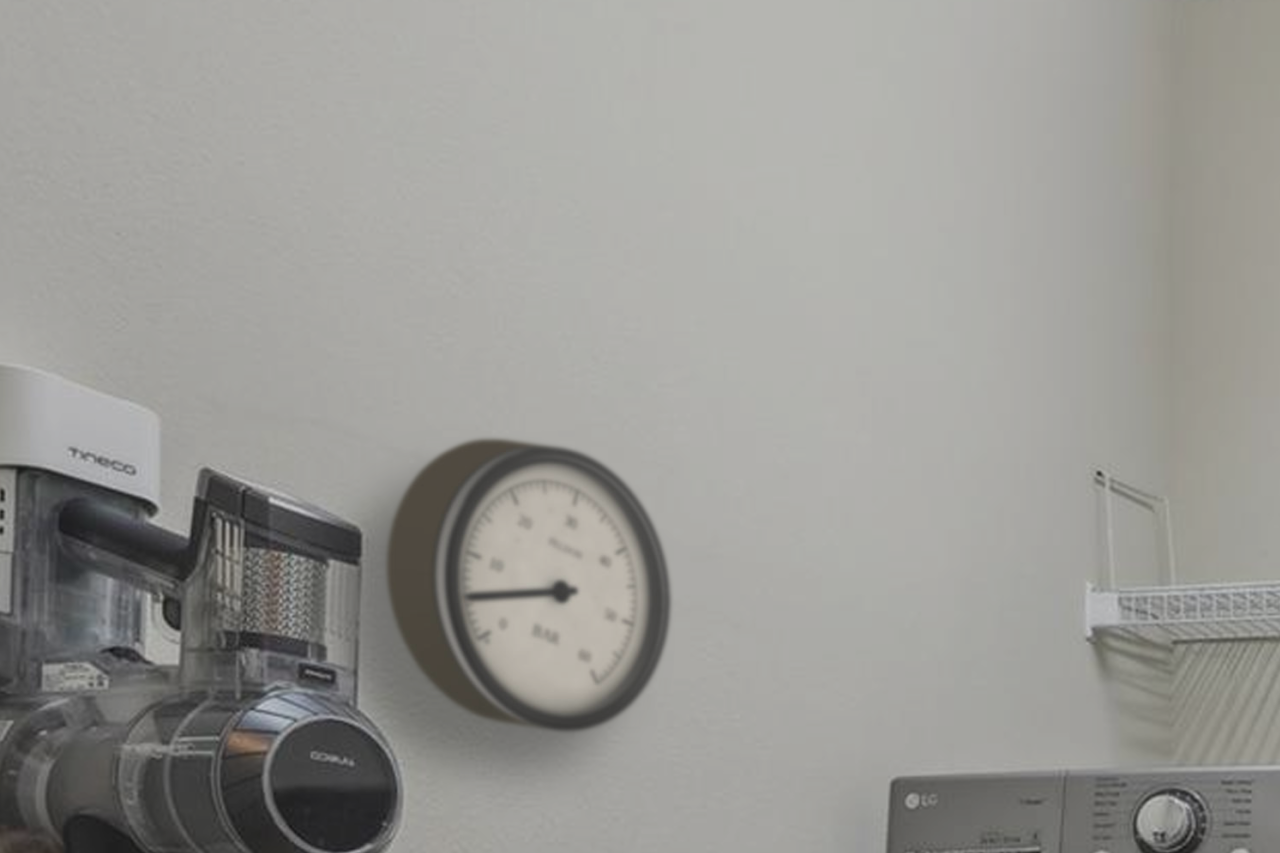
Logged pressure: 5 bar
